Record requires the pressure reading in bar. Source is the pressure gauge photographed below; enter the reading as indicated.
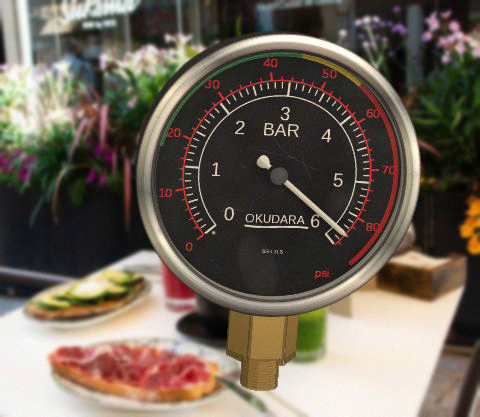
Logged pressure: 5.8 bar
